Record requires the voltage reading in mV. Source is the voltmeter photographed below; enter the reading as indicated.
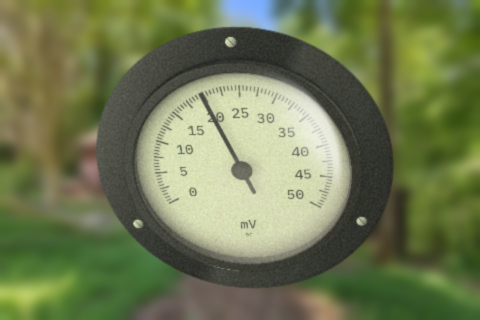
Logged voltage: 20 mV
